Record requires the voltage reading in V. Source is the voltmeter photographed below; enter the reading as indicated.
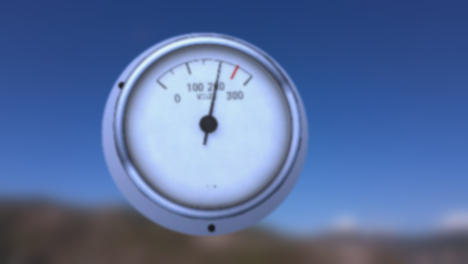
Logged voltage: 200 V
